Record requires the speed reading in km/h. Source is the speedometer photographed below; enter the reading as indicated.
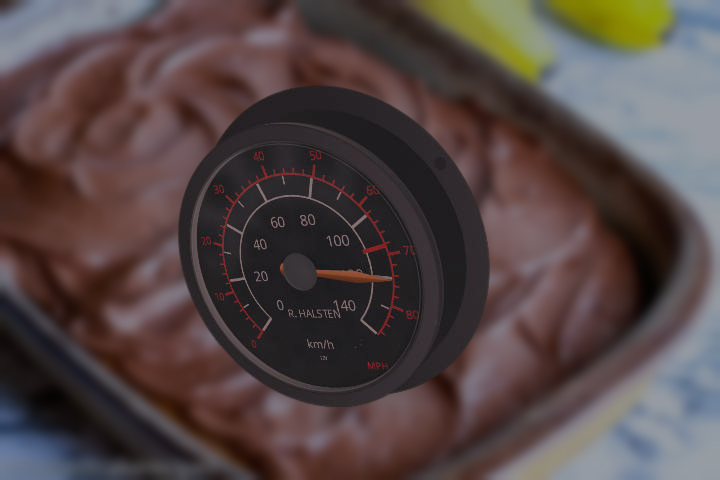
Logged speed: 120 km/h
